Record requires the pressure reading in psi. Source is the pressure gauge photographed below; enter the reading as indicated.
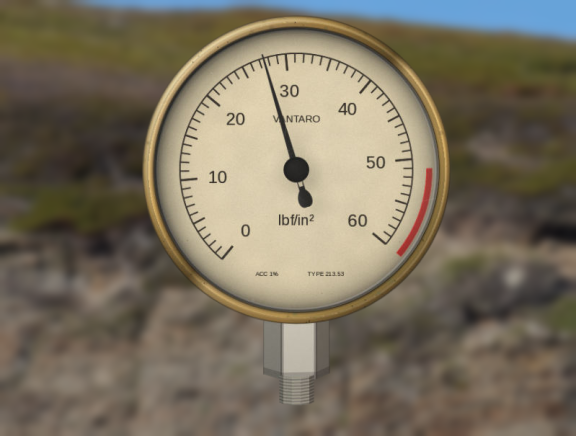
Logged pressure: 27.5 psi
